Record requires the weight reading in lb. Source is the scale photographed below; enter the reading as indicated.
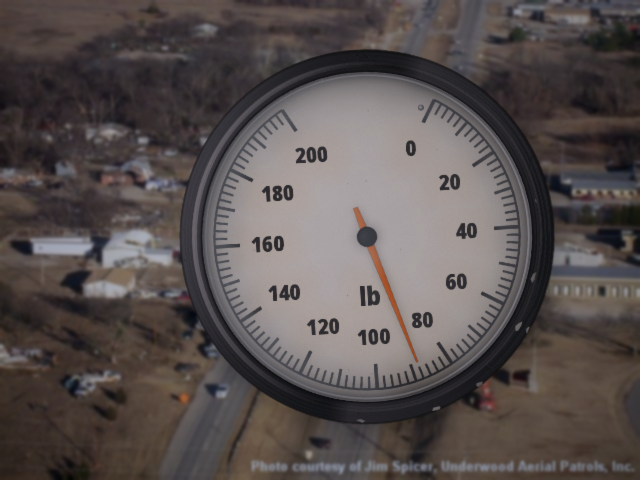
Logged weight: 88 lb
